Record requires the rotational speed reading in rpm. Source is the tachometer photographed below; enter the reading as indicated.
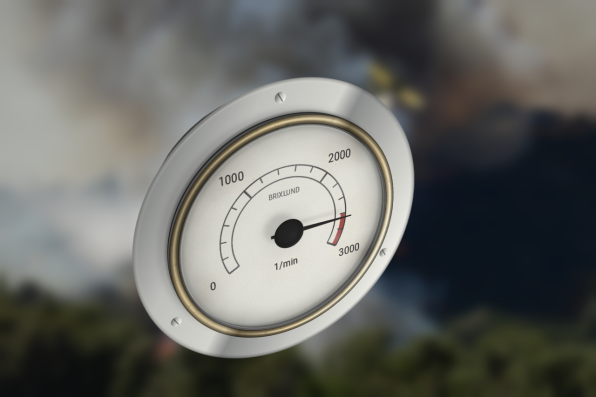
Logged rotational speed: 2600 rpm
